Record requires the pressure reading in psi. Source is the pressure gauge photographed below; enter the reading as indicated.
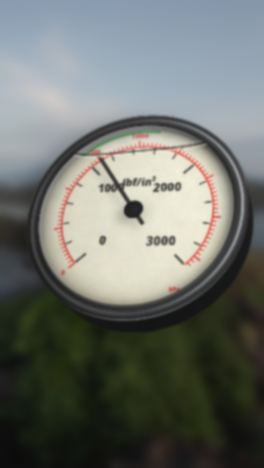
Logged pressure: 1100 psi
